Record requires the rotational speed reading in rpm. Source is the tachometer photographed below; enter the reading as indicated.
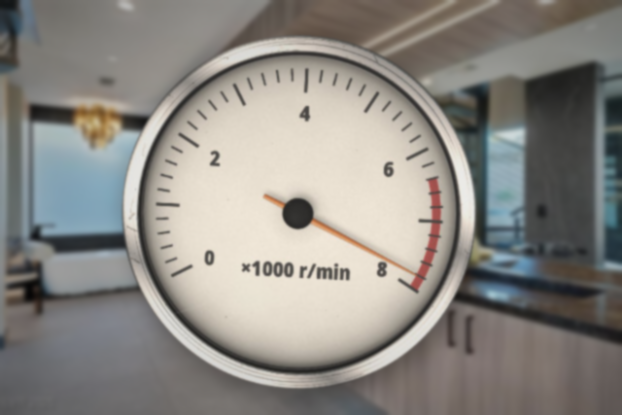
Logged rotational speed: 7800 rpm
